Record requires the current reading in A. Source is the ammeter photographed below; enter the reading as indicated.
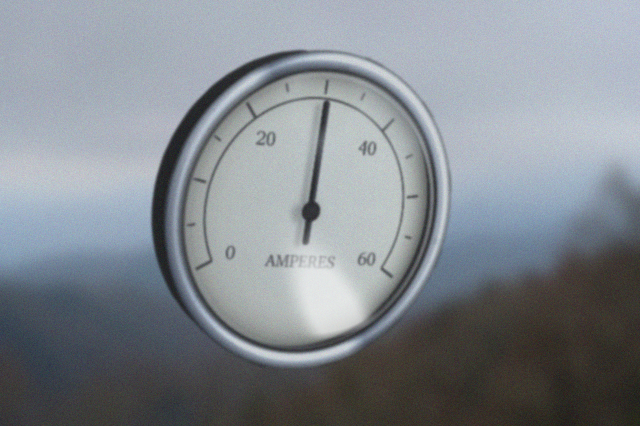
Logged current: 30 A
